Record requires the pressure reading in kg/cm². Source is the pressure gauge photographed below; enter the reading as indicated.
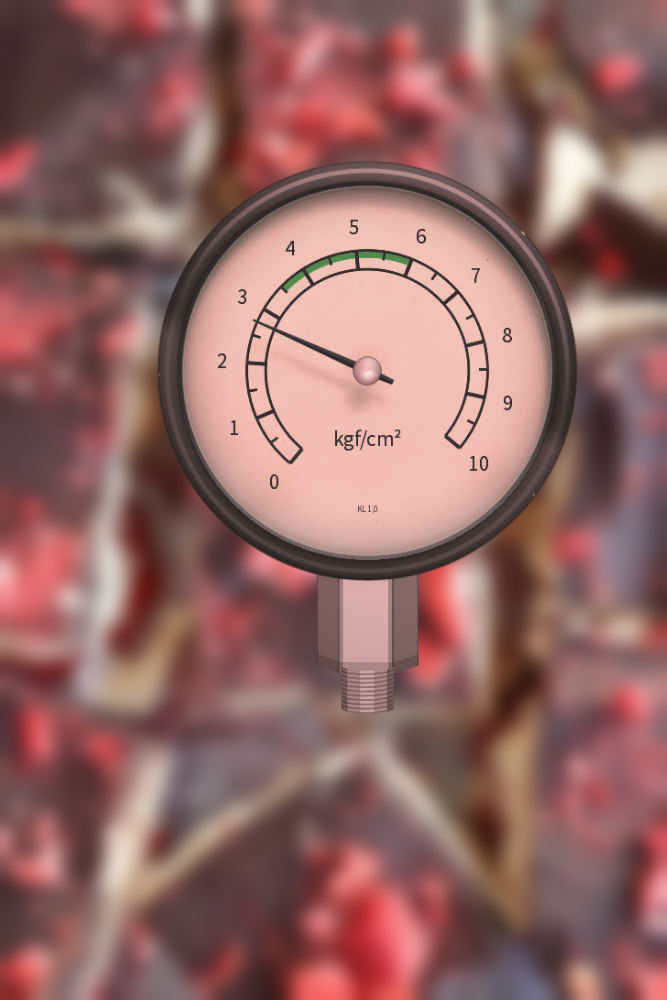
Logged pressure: 2.75 kg/cm²
